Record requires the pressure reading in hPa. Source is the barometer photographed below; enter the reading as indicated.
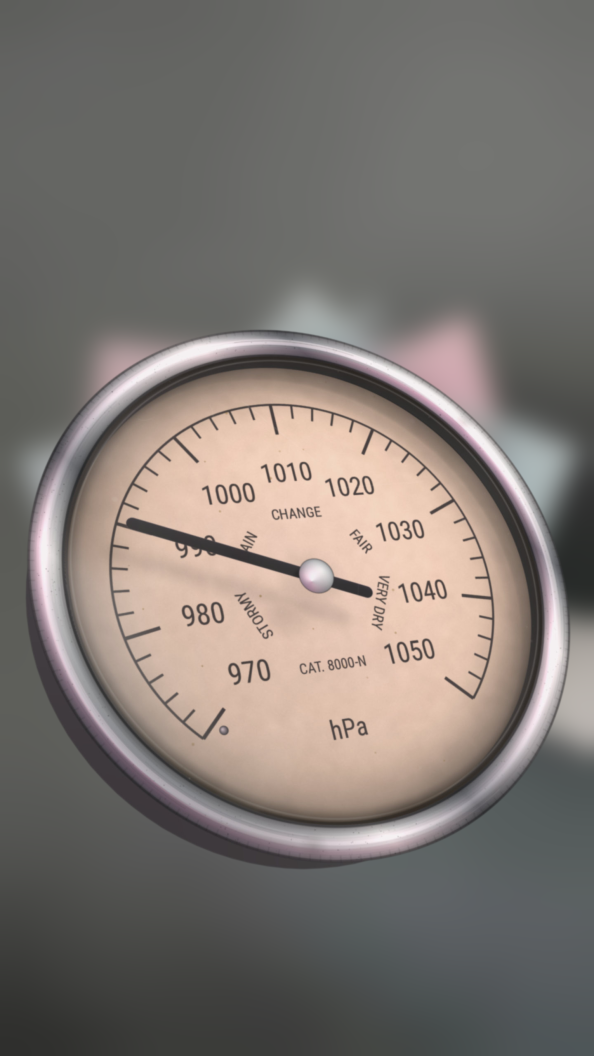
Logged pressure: 990 hPa
